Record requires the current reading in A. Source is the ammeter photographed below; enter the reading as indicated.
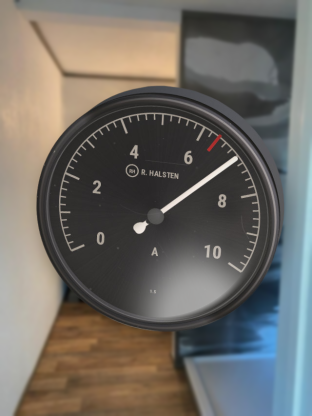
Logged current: 7 A
